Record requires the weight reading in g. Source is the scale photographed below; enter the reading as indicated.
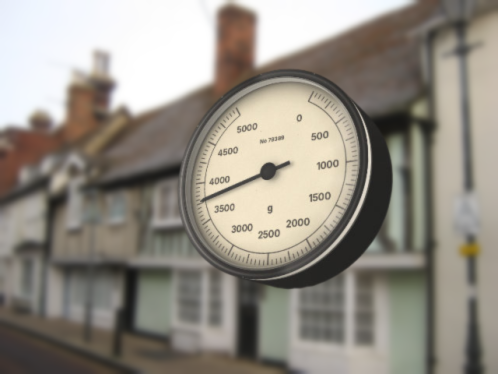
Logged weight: 3750 g
